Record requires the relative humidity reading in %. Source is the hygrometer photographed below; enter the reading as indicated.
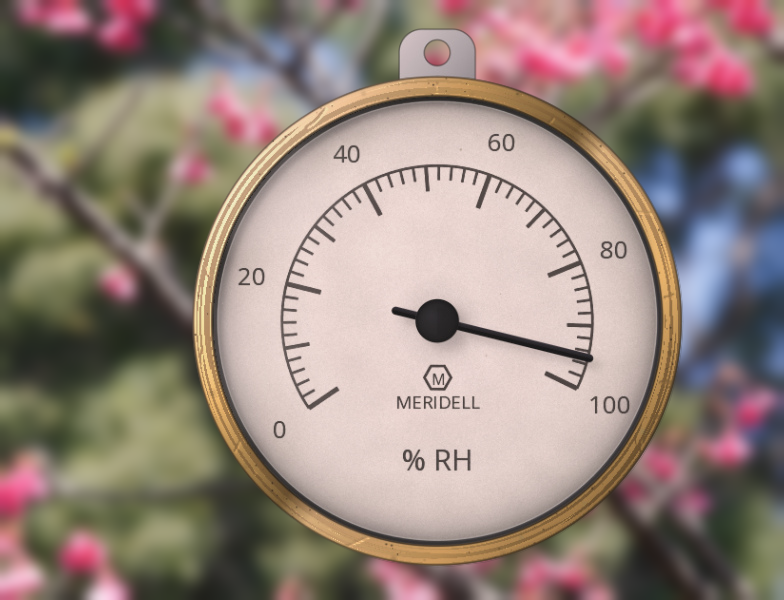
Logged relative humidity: 95 %
